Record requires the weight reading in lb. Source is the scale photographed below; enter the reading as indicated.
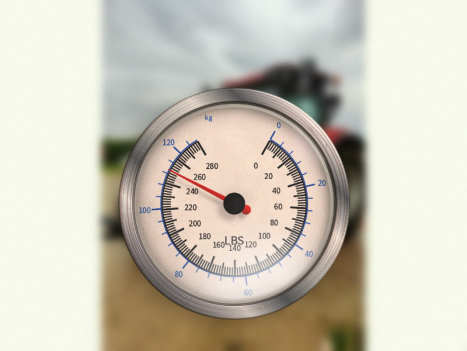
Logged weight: 250 lb
